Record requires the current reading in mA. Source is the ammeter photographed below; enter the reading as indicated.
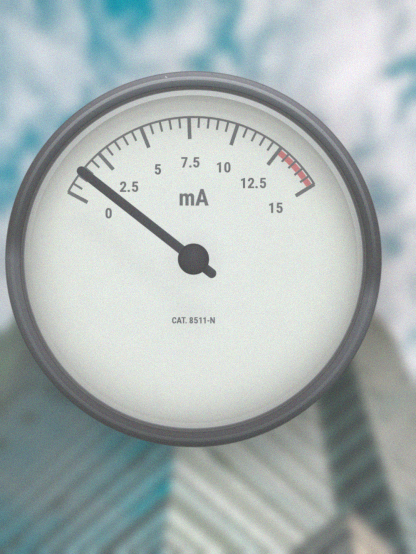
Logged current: 1.25 mA
